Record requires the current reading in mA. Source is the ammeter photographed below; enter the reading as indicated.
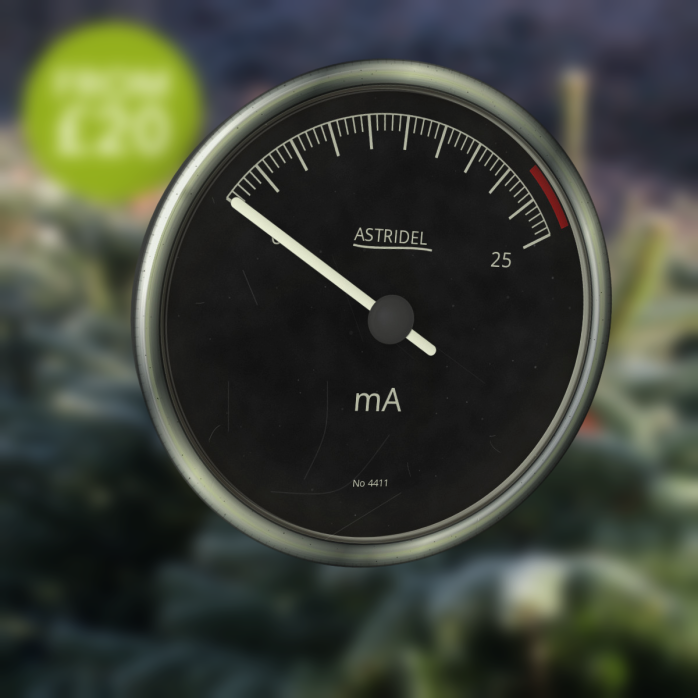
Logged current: 0 mA
